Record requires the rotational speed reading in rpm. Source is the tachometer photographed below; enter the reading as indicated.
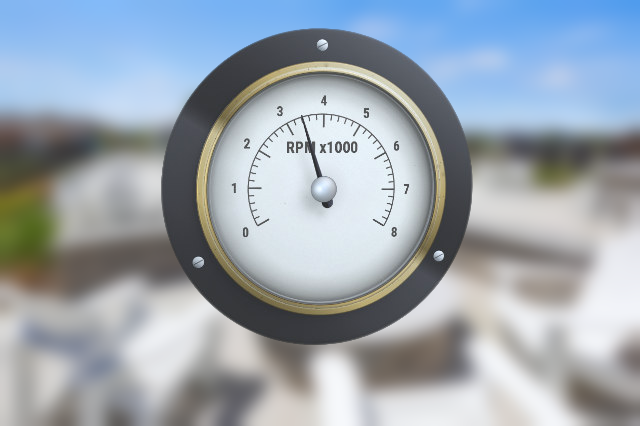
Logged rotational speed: 3400 rpm
